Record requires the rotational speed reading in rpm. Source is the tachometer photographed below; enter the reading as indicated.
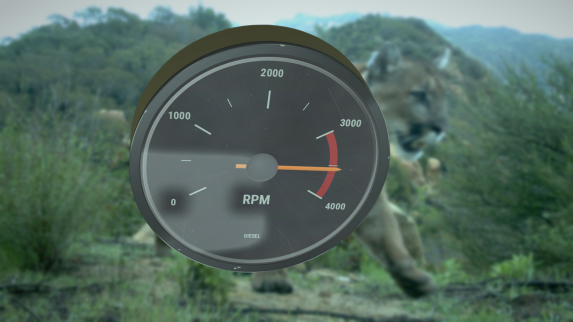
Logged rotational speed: 3500 rpm
